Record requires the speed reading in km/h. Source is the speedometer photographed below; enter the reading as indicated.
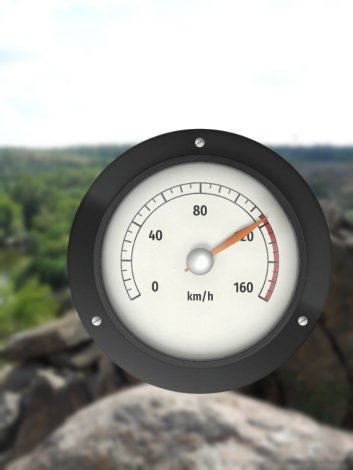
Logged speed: 117.5 km/h
